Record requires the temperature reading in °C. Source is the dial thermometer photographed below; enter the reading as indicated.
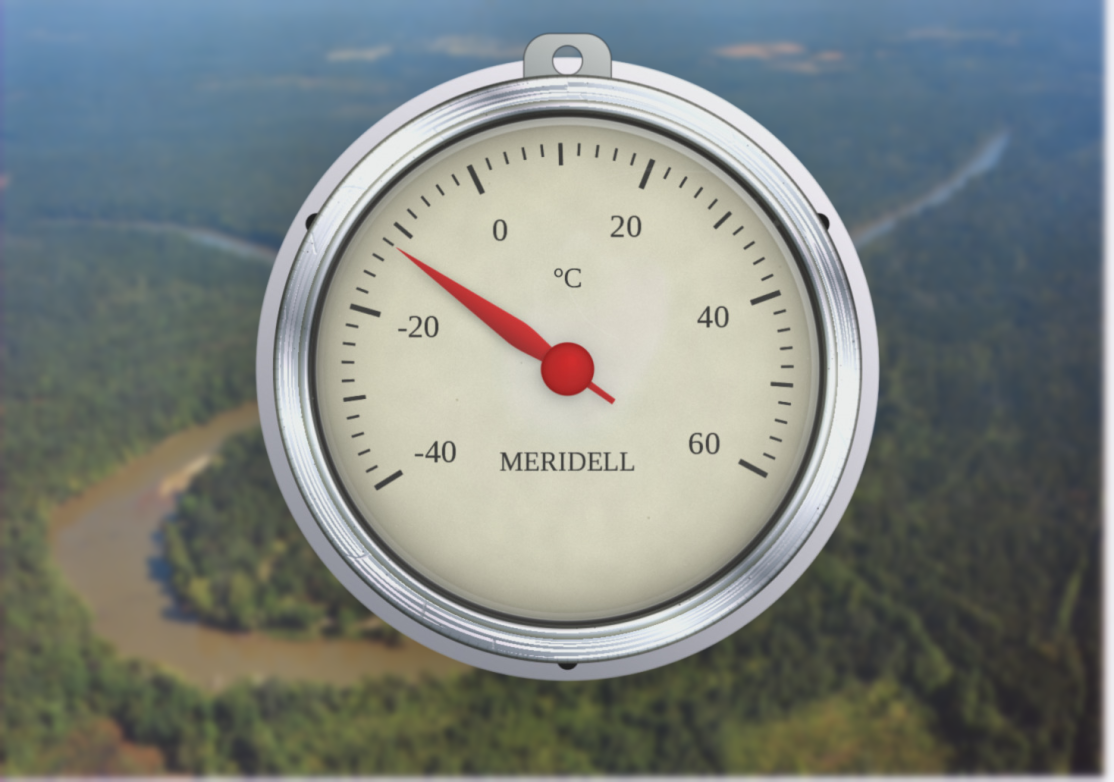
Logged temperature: -12 °C
